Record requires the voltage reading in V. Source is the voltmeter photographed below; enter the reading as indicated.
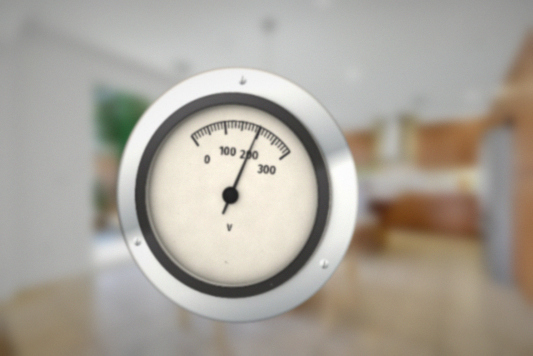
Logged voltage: 200 V
